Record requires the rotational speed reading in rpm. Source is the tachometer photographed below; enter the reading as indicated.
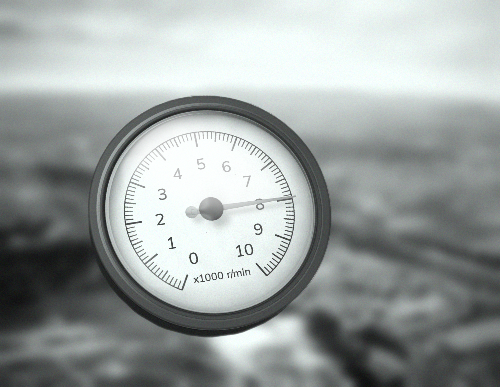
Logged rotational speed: 8000 rpm
